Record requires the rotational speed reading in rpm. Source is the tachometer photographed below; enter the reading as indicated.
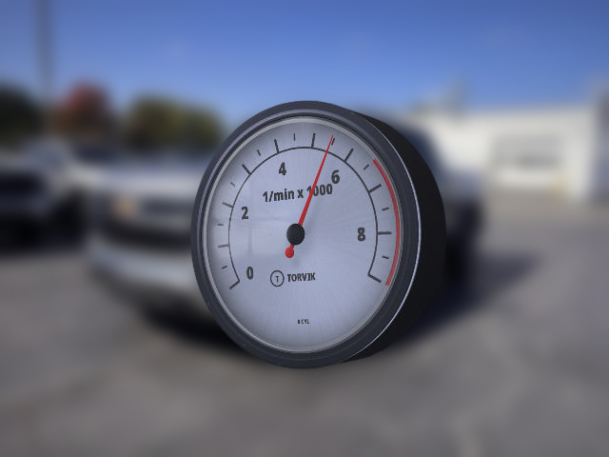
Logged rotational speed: 5500 rpm
